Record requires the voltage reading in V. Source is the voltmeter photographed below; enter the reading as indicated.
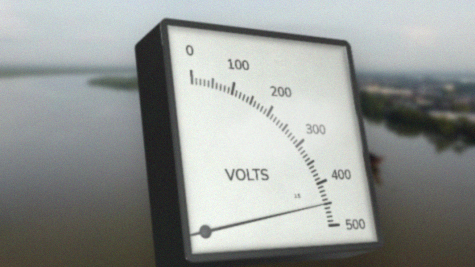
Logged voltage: 450 V
